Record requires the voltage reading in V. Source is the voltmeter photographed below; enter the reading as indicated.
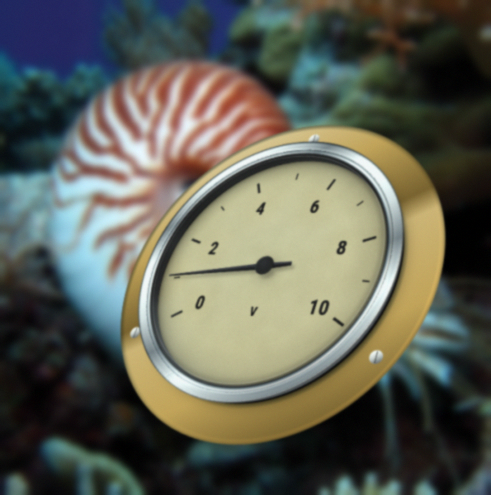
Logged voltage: 1 V
